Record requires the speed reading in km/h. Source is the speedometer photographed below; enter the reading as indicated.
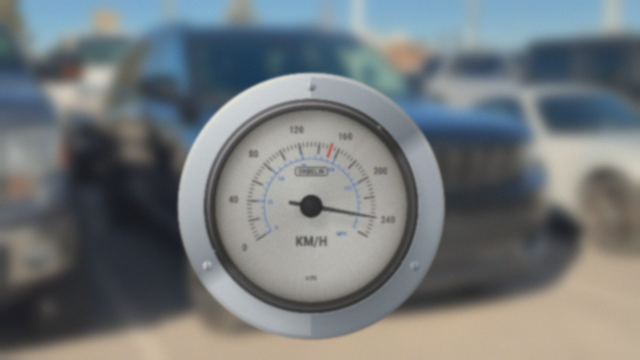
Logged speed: 240 km/h
